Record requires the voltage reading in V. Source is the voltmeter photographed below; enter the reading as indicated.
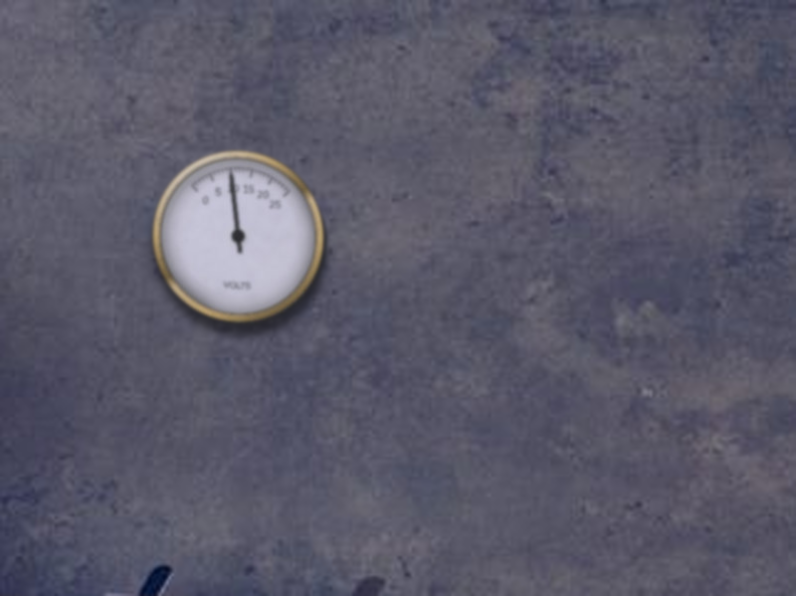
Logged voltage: 10 V
